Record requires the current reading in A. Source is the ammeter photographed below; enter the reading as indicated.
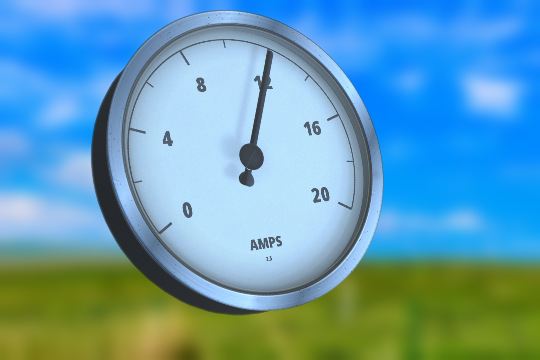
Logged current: 12 A
